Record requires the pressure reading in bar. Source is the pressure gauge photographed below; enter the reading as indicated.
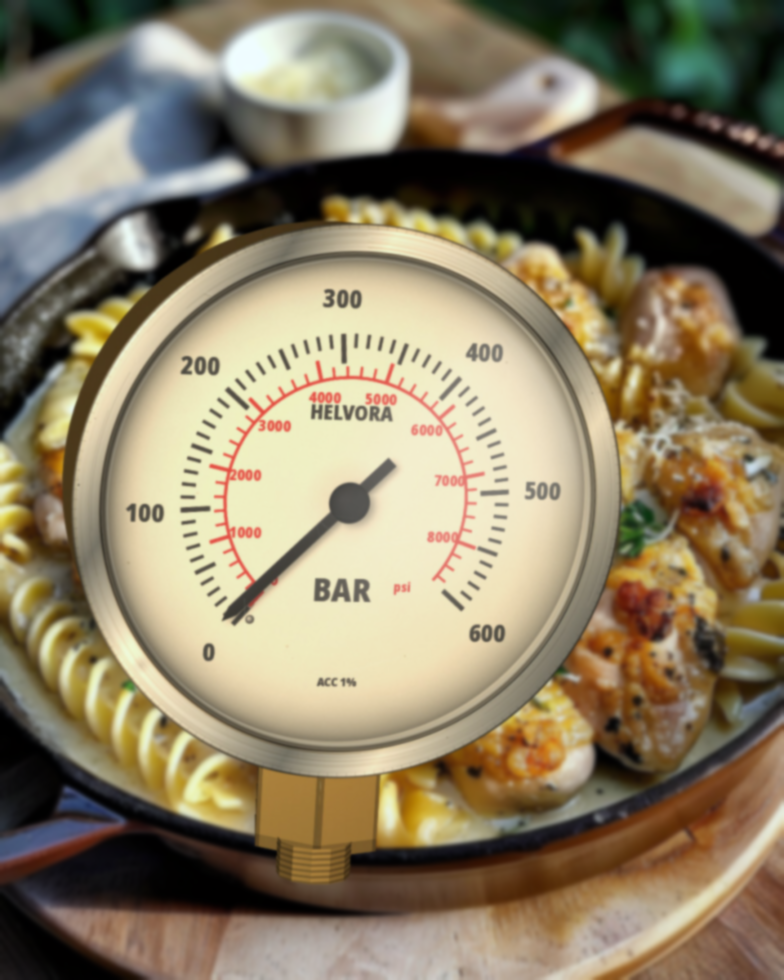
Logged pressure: 10 bar
